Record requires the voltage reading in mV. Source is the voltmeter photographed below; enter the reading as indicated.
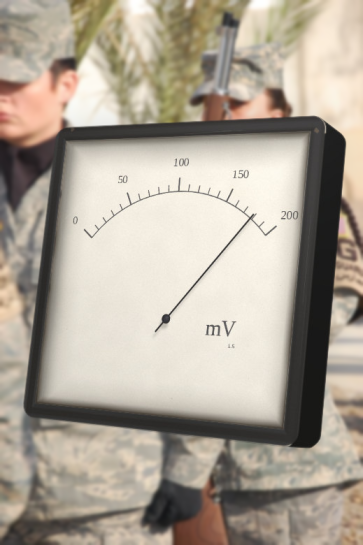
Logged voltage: 180 mV
